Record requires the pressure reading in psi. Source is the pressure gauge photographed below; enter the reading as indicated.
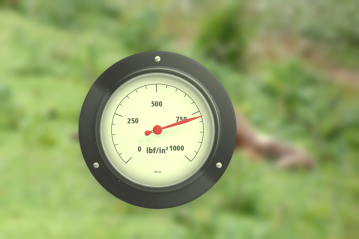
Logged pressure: 775 psi
